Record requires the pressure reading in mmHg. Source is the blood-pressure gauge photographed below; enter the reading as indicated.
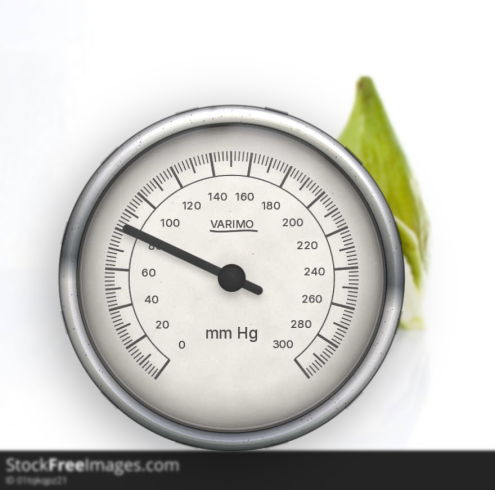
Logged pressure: 82 mmHg
